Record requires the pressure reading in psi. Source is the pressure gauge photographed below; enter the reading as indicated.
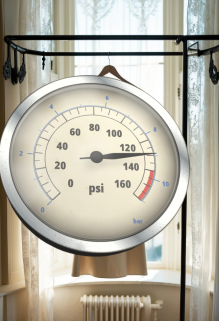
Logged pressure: 130 psi
